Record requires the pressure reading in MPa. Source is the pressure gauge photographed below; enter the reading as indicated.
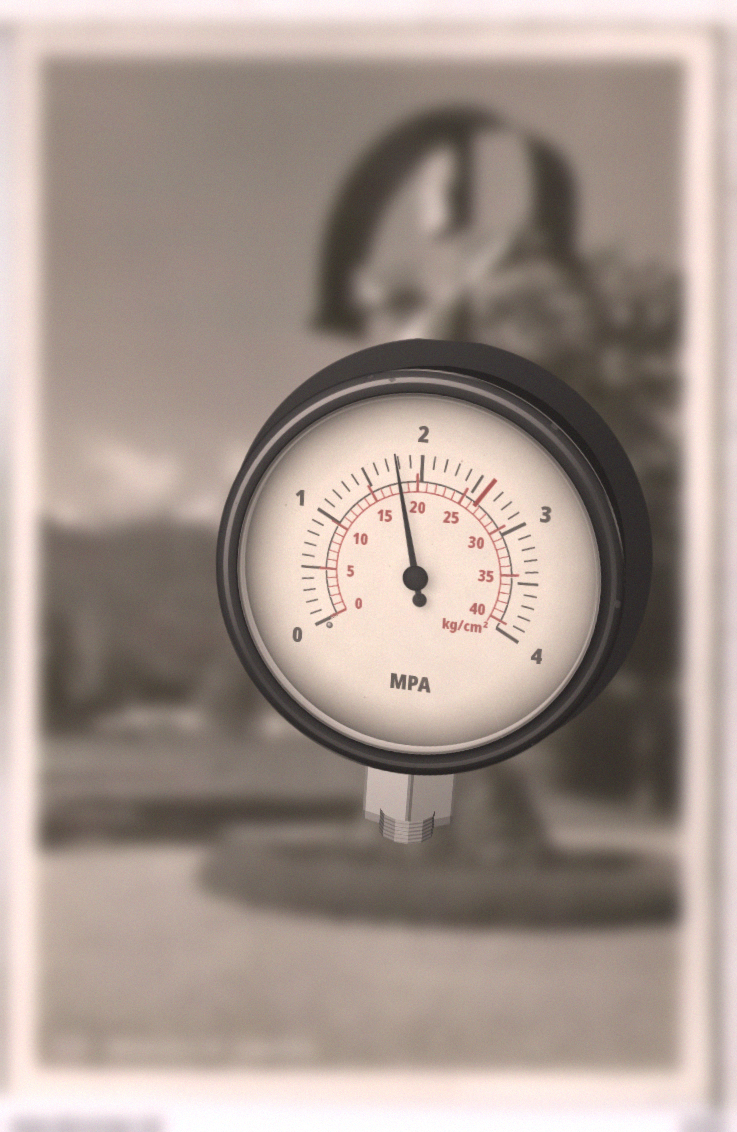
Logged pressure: 1.8 MPa
